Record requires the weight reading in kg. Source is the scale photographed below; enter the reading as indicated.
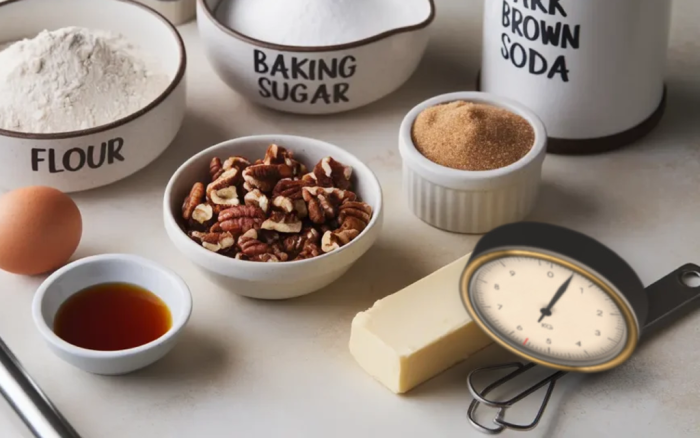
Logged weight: 0.5 kg
